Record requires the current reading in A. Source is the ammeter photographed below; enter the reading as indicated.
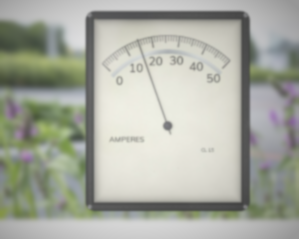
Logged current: 15 A
